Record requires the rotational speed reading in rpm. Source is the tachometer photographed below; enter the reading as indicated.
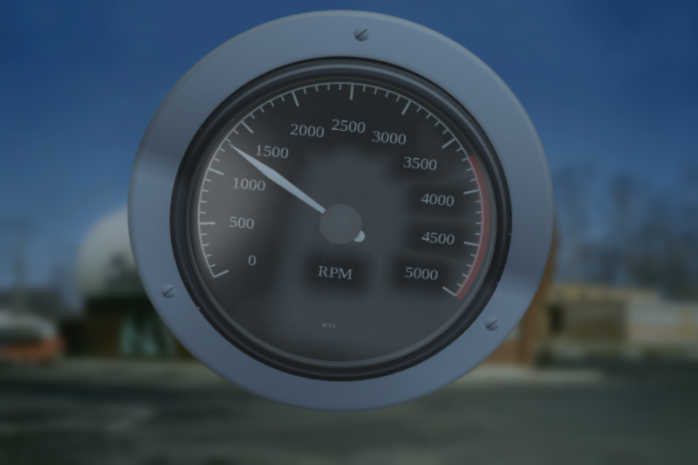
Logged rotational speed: 1300 rpm
